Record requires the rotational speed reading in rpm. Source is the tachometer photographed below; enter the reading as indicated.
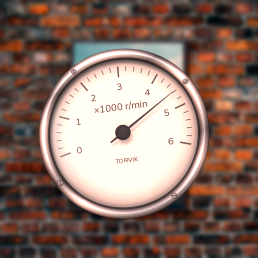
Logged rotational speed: 4600 rpm
